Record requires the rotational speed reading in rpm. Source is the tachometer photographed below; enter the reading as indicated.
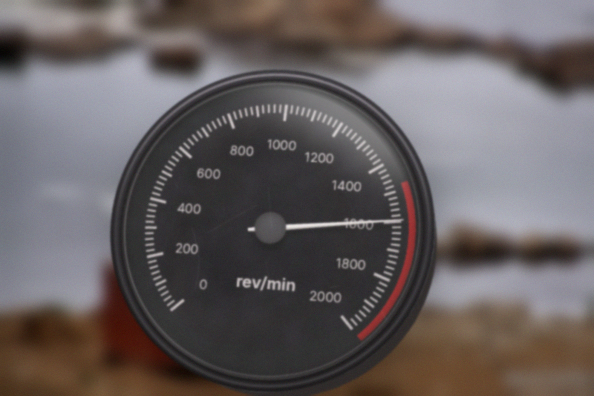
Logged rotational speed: 1600 rpm
